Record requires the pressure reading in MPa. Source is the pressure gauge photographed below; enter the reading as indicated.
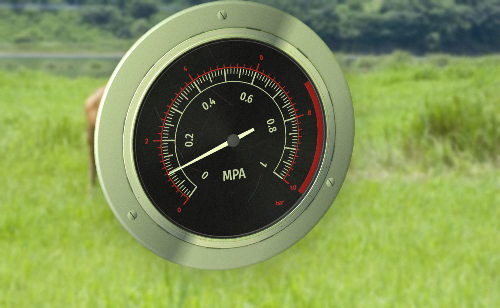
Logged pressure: 0.1 MPa
